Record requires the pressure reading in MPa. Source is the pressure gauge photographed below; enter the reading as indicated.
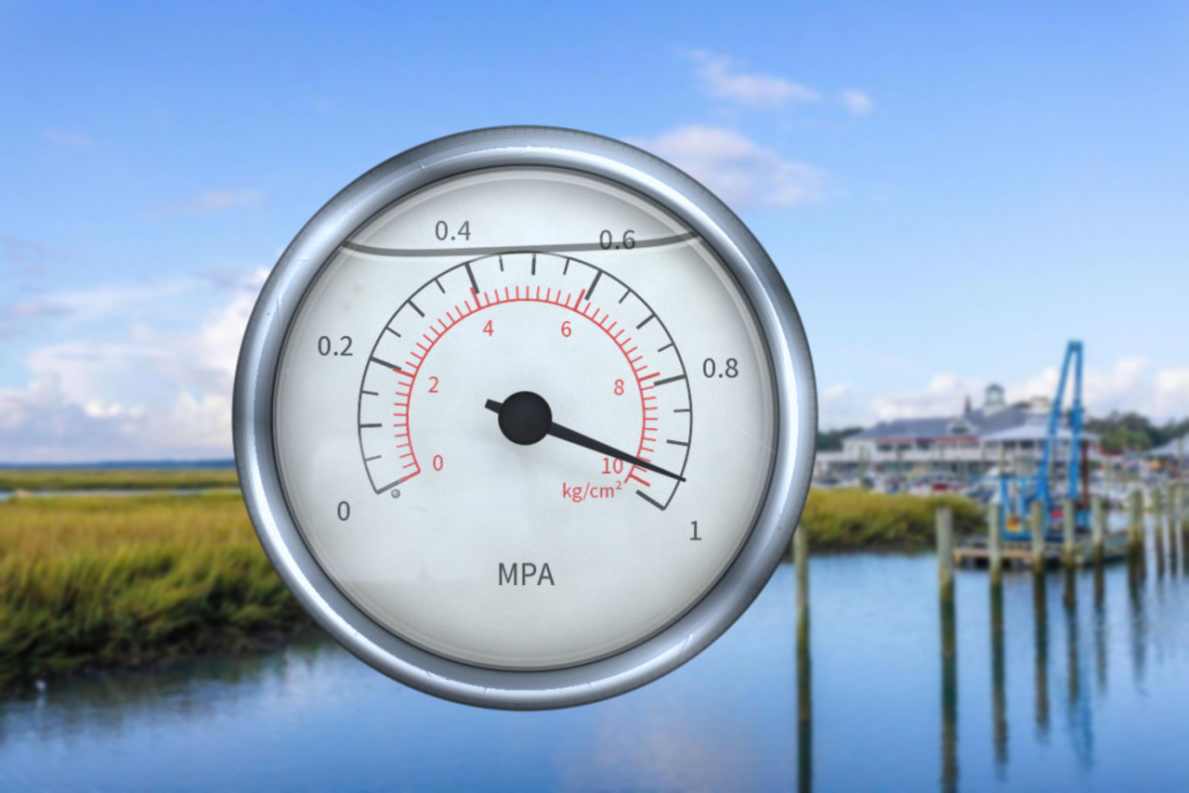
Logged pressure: 0.95 MPa
